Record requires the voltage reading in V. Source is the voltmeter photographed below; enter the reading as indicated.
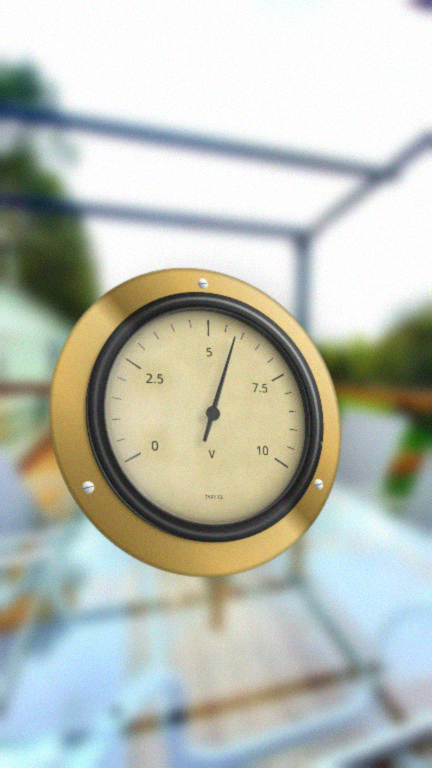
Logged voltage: 5.75 V
